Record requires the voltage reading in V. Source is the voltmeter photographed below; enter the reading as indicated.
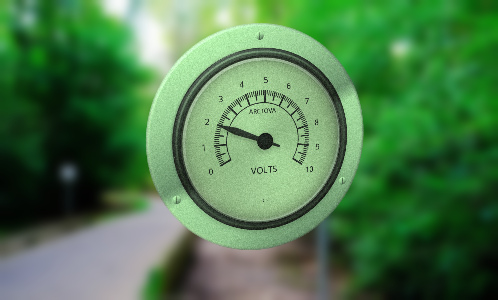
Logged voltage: 2 V
